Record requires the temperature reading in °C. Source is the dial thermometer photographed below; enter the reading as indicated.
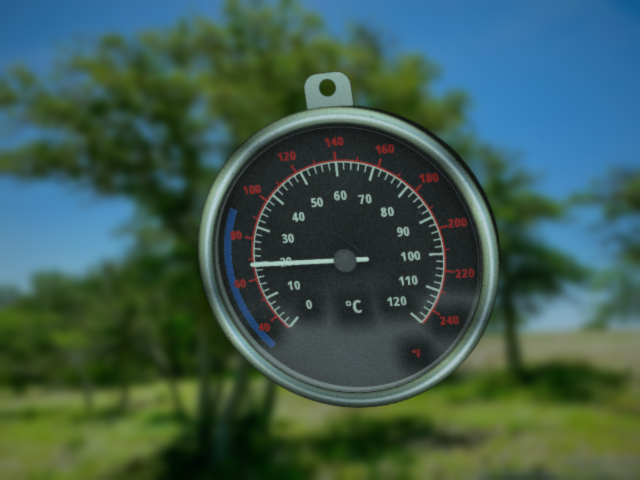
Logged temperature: 20 °C
